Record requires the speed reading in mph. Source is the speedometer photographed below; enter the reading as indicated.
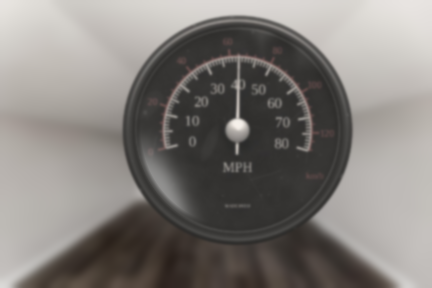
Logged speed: 40 mph
